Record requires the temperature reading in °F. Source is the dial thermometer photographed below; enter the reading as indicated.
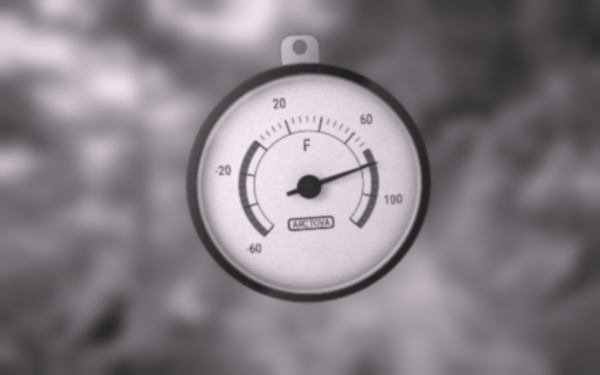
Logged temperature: 80 °F
